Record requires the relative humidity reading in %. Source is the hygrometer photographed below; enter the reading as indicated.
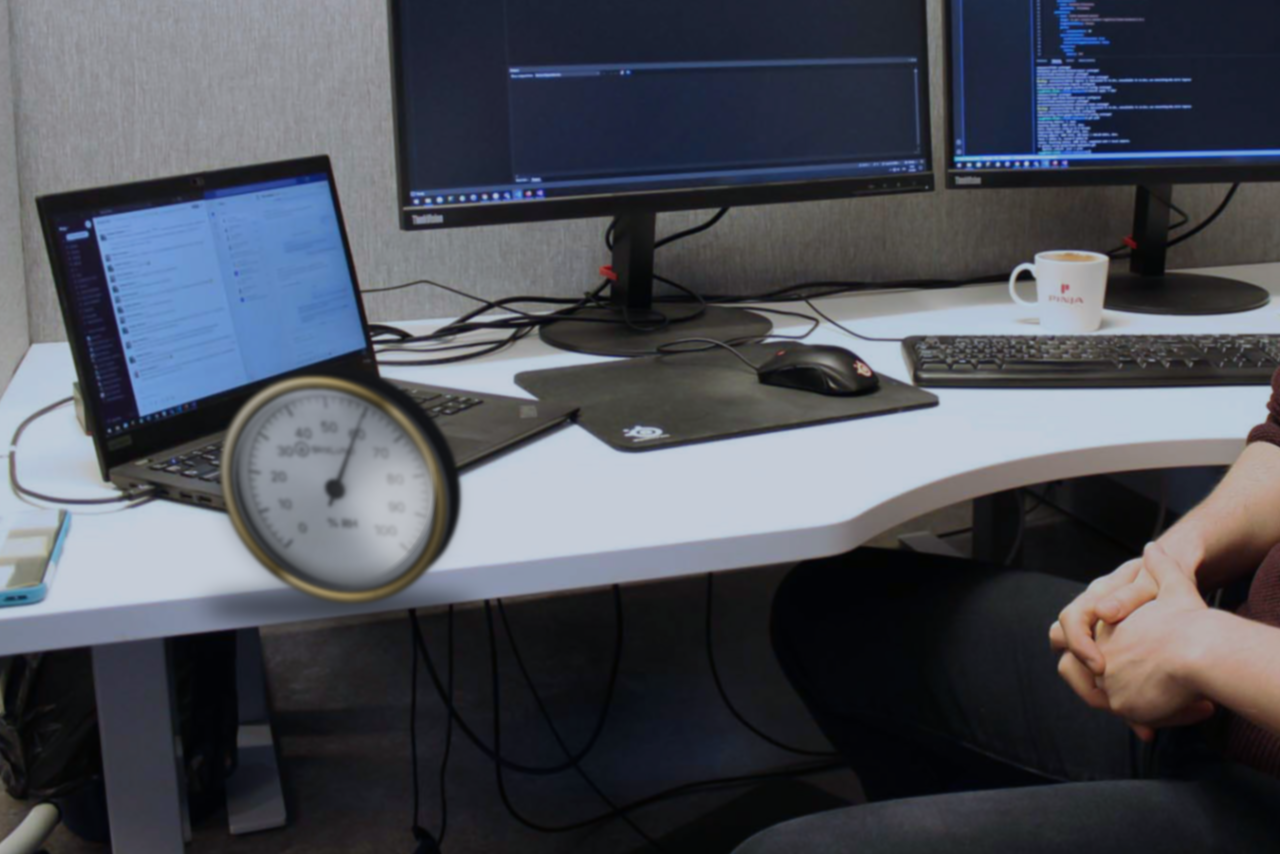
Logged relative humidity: 60 %
